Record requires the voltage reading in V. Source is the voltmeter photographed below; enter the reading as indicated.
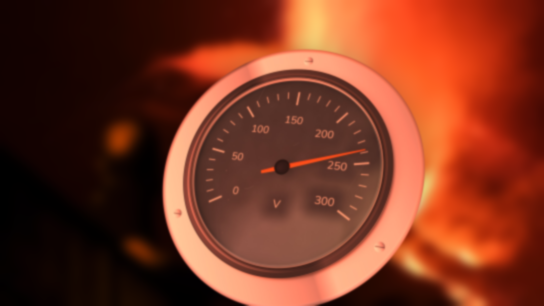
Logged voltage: 240 V
